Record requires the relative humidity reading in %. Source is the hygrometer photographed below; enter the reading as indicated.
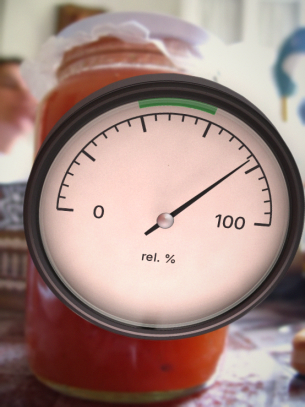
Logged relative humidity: 76 %
